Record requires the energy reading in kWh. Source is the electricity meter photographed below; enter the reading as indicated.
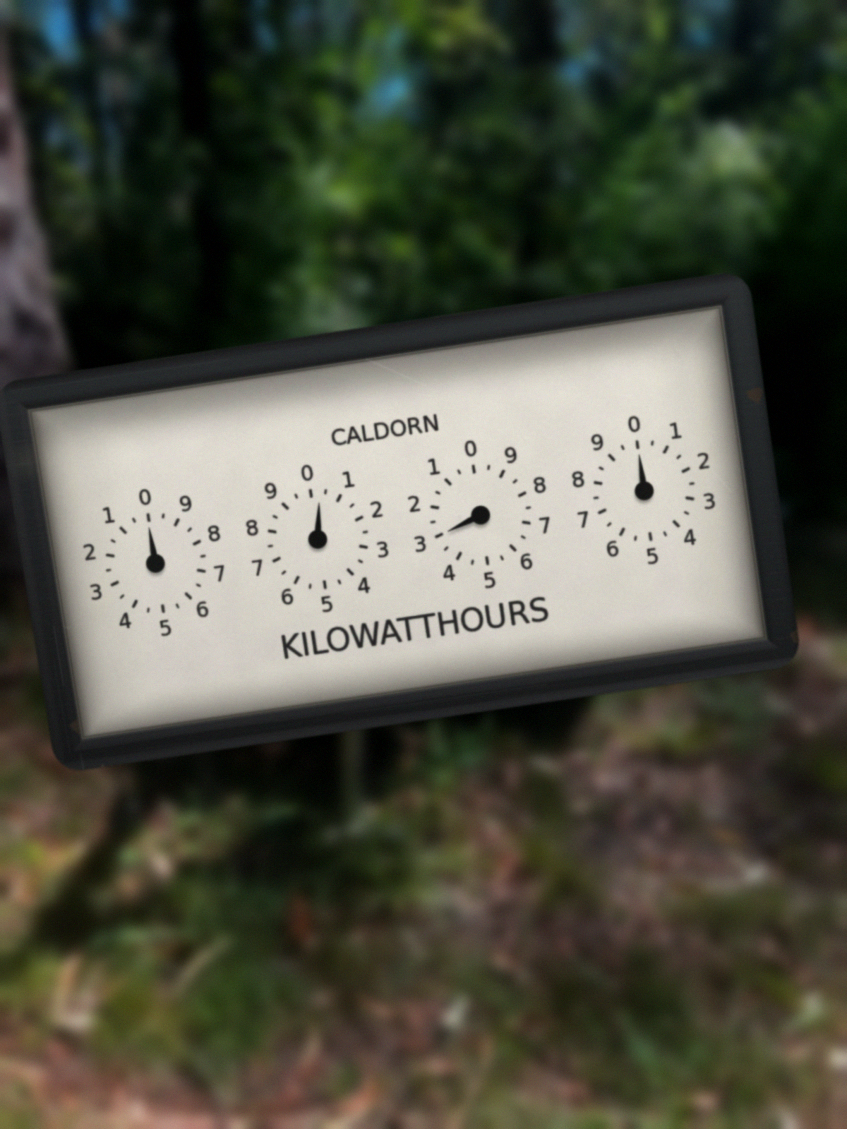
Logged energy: 30 kWh
